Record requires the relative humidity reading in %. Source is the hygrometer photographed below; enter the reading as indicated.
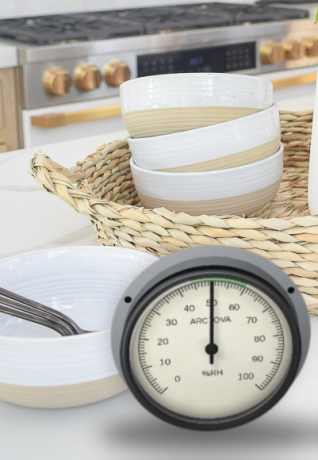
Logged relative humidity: 50 %
